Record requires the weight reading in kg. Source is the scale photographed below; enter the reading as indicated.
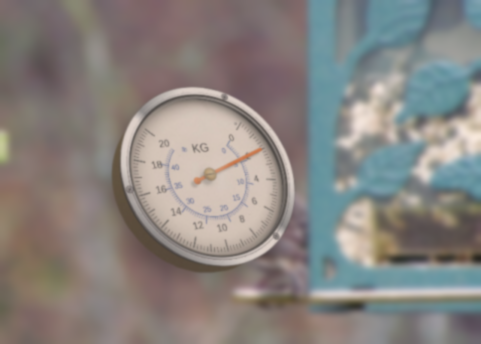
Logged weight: 2 kg
